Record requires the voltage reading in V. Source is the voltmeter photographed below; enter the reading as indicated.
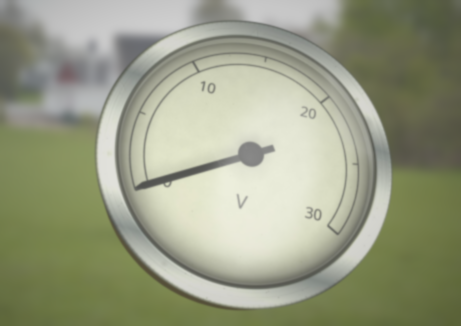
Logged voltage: 0 V
